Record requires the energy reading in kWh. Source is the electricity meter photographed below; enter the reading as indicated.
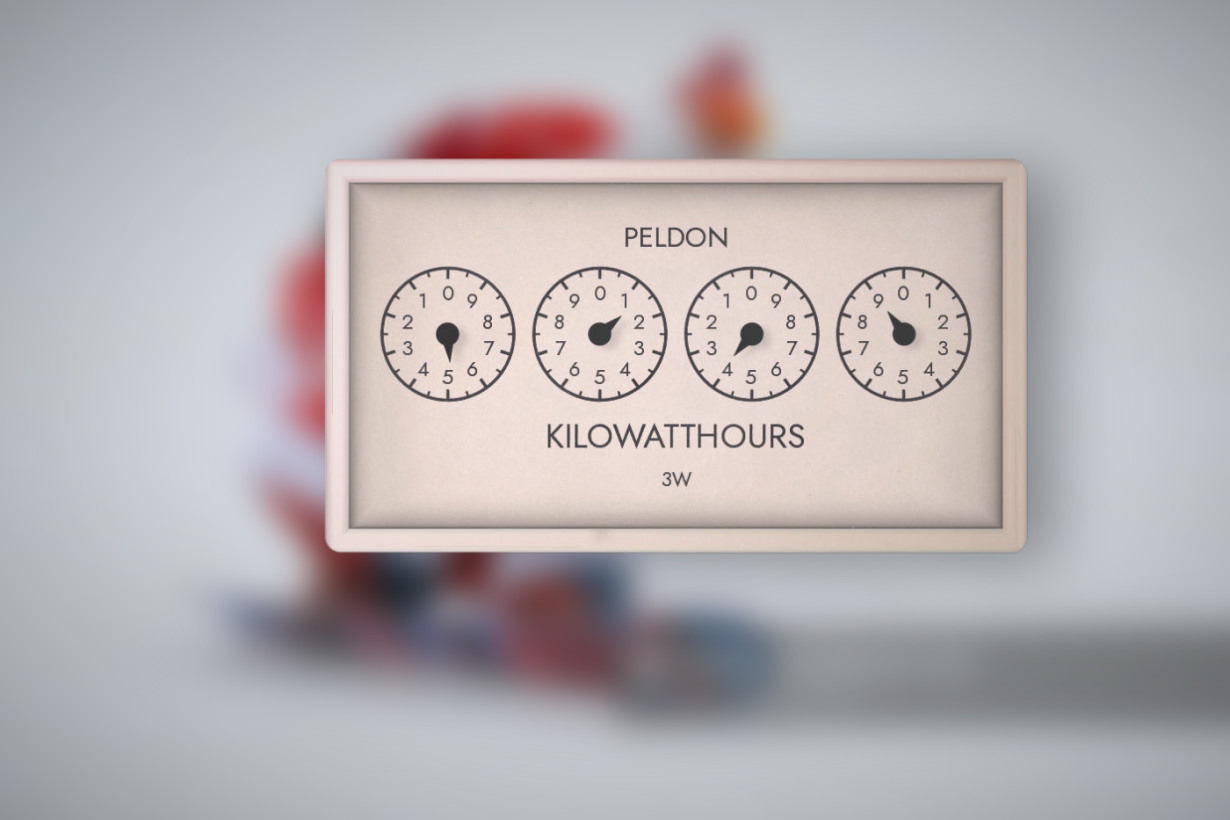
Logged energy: 5139 kWh
